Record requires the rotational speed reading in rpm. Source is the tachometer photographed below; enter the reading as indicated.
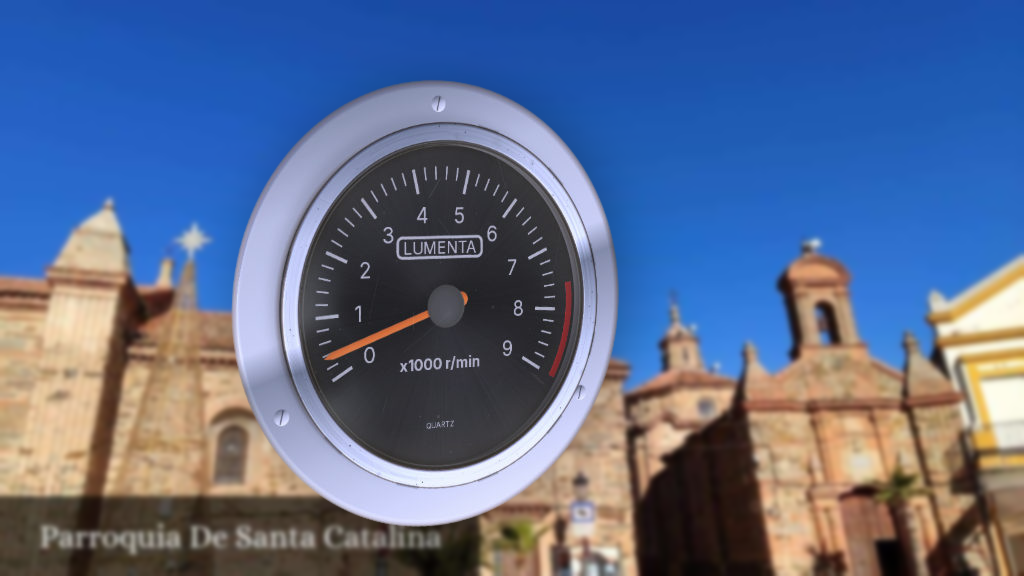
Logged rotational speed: 400 rpm
